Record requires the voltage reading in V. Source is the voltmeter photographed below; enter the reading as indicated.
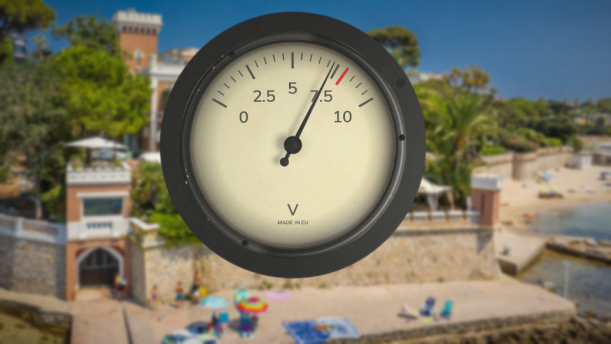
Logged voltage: 7.25 V
